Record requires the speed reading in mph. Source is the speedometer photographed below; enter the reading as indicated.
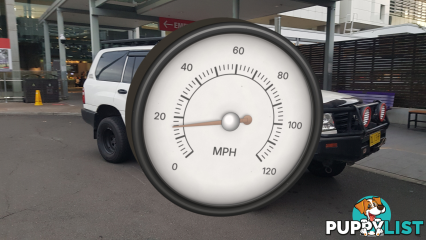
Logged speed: 16 mph
